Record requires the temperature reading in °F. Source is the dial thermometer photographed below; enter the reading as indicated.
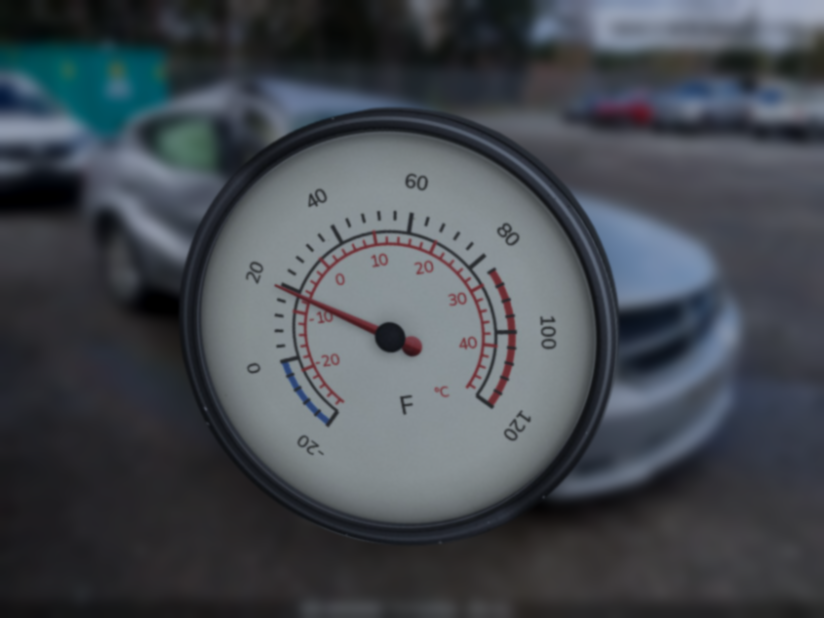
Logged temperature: 20 °F
